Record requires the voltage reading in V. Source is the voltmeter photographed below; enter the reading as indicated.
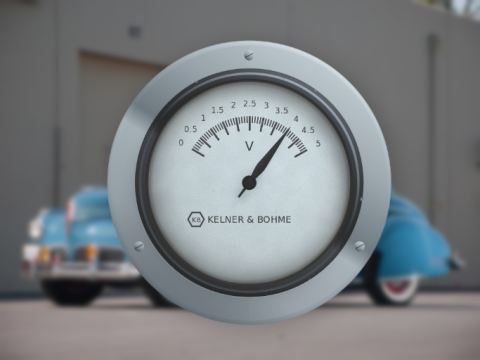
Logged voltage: 4 V
